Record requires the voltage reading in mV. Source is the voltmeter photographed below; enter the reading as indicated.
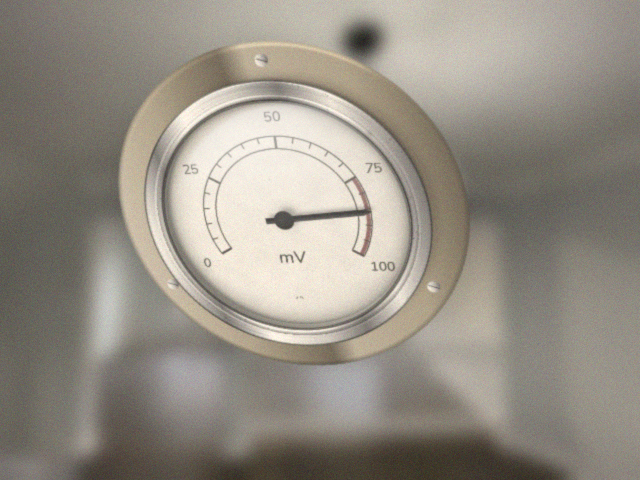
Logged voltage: 85 mV
